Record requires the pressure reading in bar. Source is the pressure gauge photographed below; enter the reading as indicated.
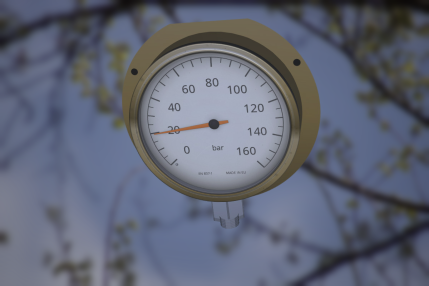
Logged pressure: 20 bar
